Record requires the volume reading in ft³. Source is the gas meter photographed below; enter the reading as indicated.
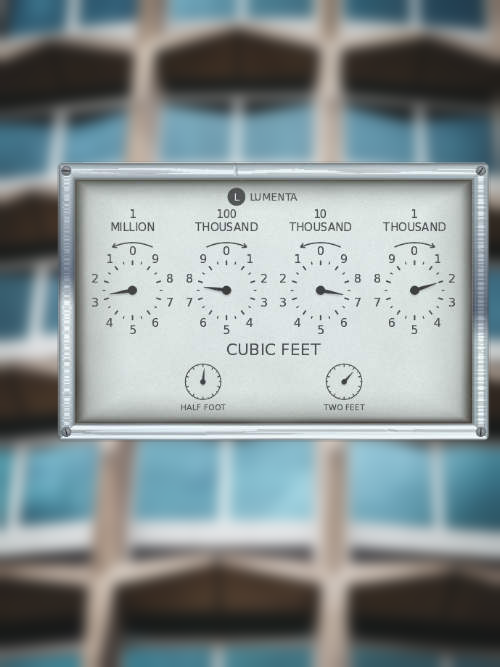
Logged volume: 277200 ft³
